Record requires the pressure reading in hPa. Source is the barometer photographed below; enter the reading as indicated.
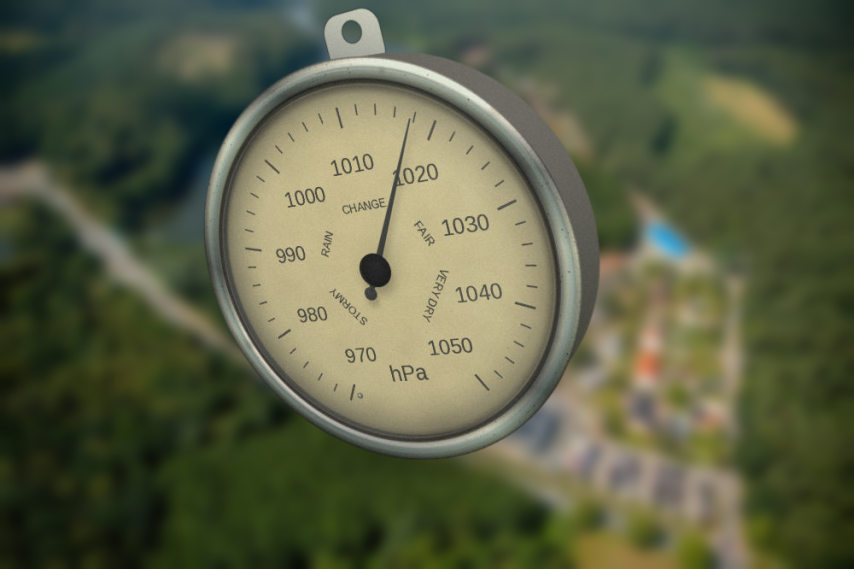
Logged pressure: 1018 hPa
